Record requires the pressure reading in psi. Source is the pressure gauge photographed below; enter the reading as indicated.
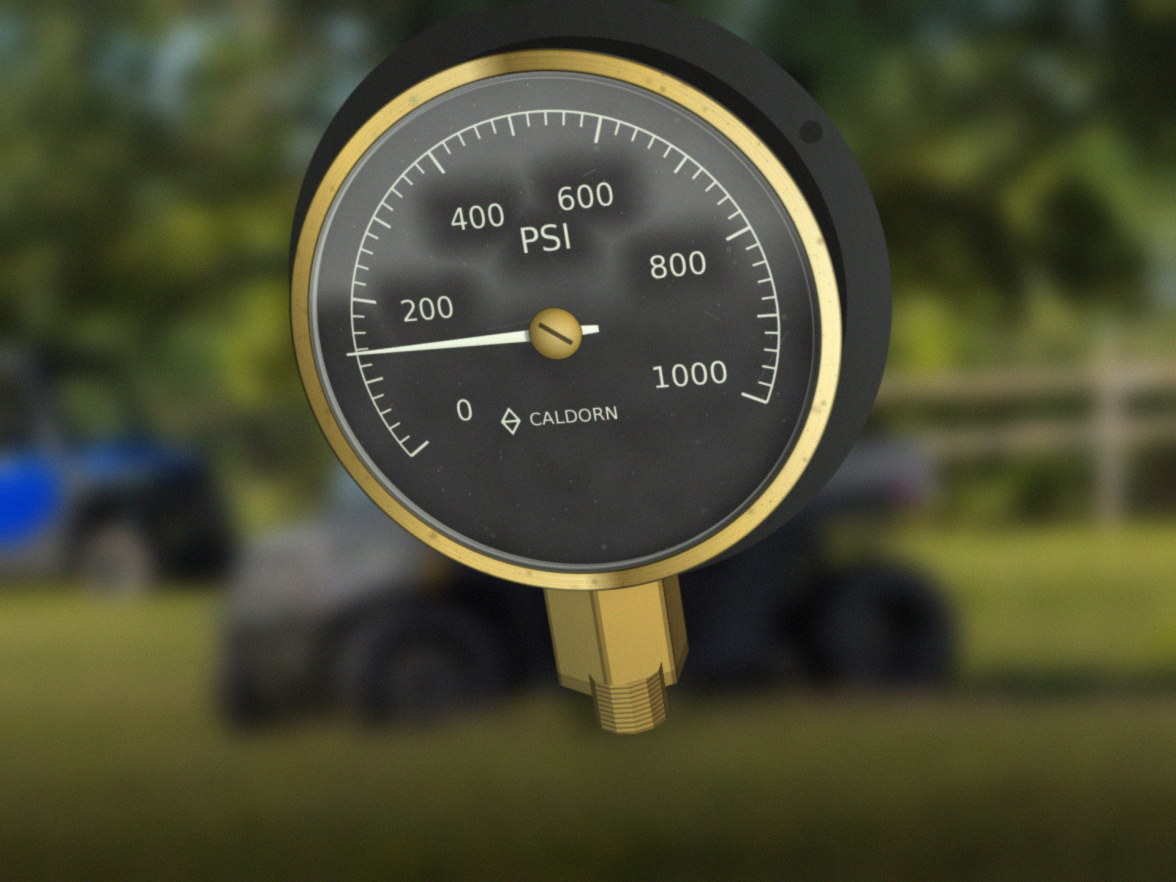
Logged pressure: 140 psi
